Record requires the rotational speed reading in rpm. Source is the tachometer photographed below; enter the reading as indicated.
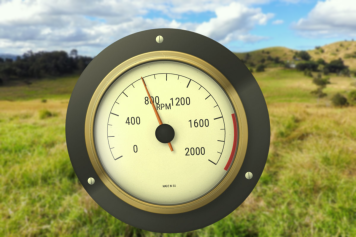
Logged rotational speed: 800 rpm
